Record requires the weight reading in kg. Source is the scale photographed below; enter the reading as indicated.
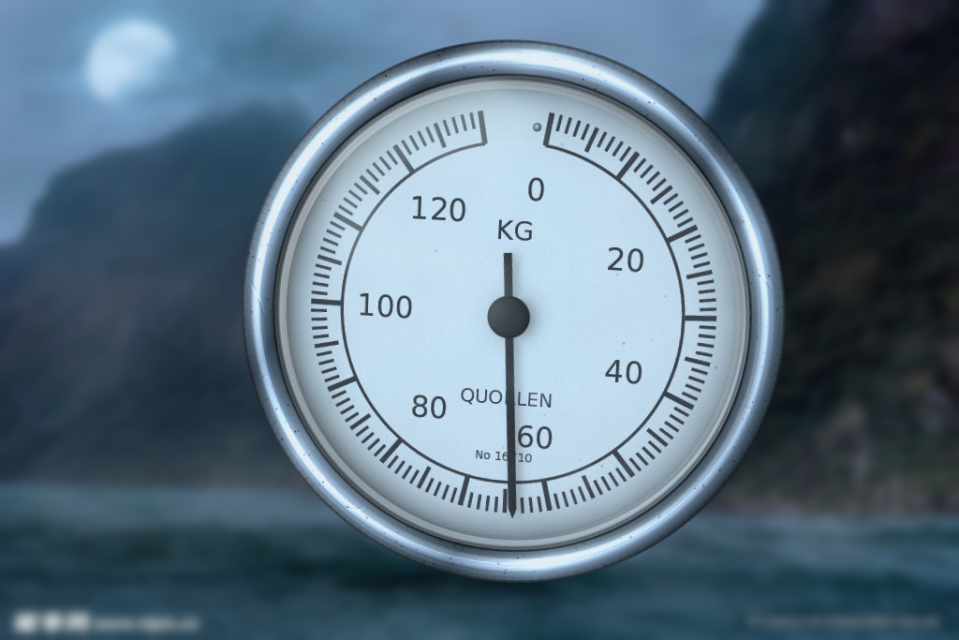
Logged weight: 64 kg
